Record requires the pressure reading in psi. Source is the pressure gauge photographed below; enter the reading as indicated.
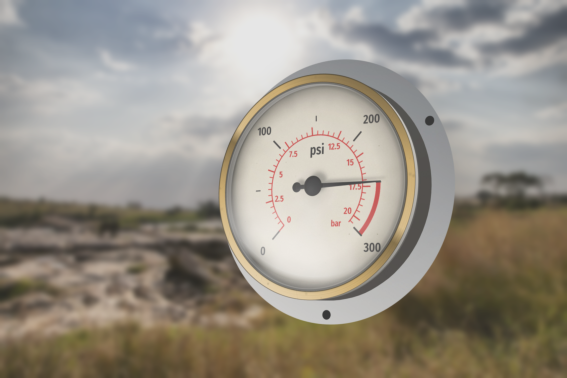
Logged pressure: 250 psi
